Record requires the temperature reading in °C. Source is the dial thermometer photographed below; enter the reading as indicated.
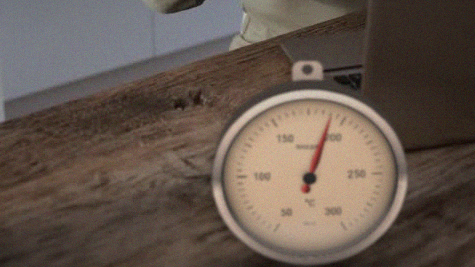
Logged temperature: 190 °C
